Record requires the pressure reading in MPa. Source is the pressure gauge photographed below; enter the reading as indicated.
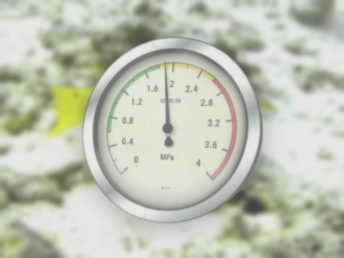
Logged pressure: 1.9 MPa
